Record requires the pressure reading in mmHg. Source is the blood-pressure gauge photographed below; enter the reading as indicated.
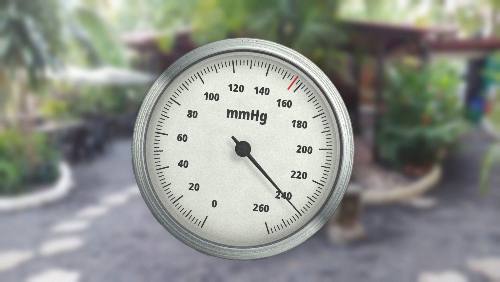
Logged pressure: 240 mmHg
